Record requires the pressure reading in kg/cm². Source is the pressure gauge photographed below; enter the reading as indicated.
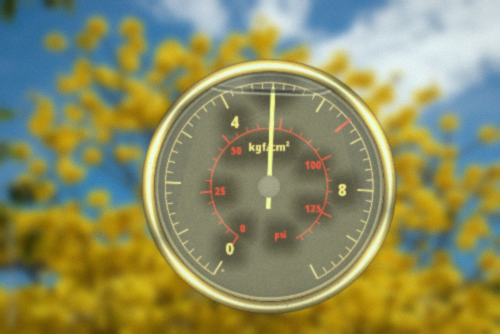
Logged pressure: 5 kg/cm²
